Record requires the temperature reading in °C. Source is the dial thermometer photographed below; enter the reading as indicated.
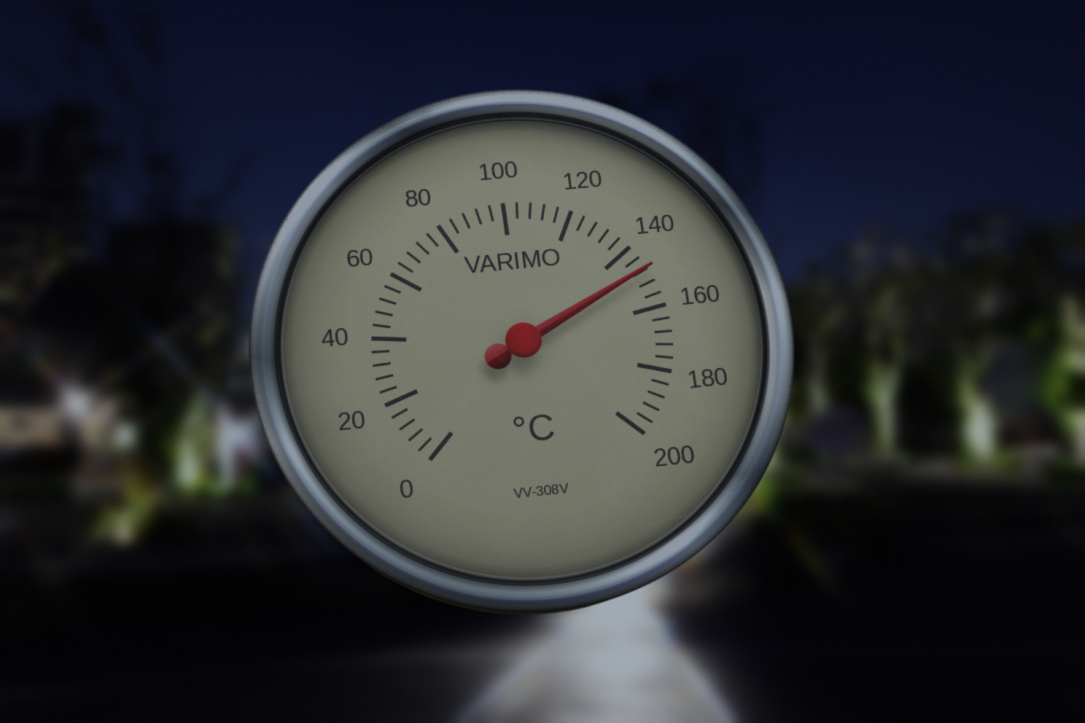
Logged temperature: 148 °C
